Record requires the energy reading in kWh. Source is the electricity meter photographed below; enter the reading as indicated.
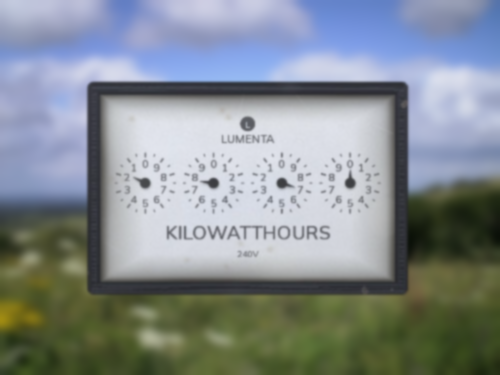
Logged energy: 1770 kWh
